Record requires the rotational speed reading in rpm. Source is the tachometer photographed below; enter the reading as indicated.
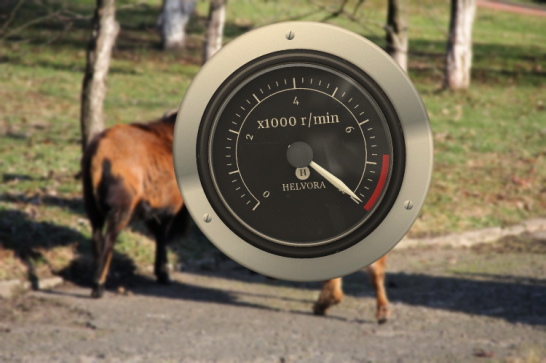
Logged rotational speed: 7900 rpm
